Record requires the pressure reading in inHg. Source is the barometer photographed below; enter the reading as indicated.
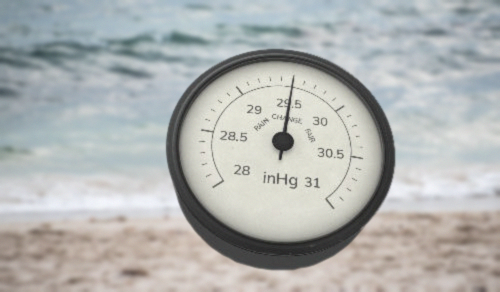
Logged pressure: 29.5 inHg
